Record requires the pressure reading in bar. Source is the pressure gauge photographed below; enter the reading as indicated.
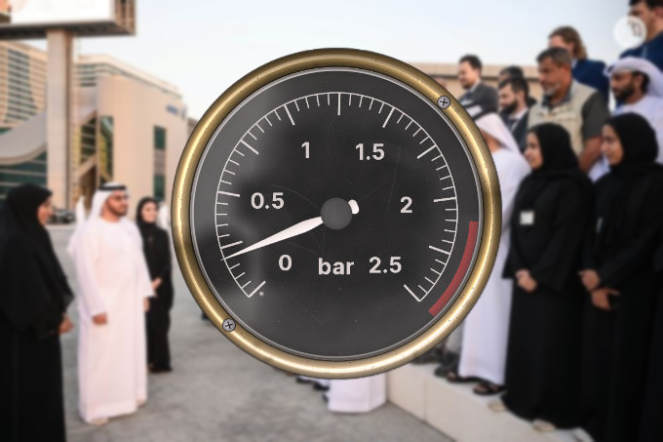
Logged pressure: 0.2 bar
